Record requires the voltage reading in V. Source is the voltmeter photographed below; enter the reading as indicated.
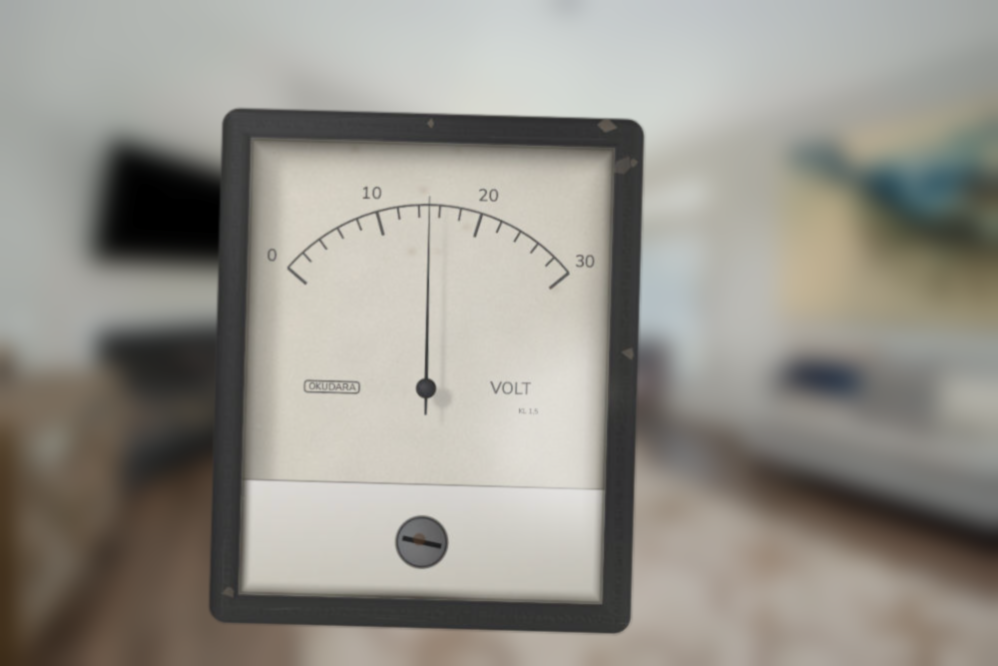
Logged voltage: 15 V
